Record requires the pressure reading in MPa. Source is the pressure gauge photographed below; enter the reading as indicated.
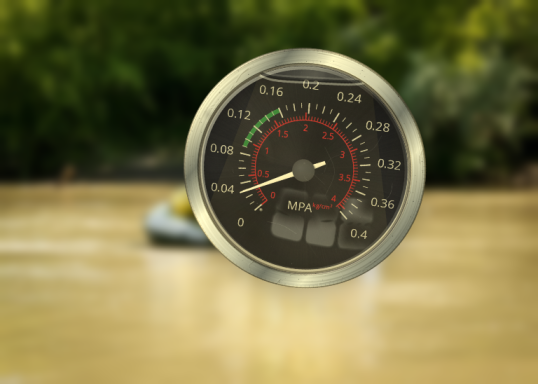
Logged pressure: 0.03 MPa
